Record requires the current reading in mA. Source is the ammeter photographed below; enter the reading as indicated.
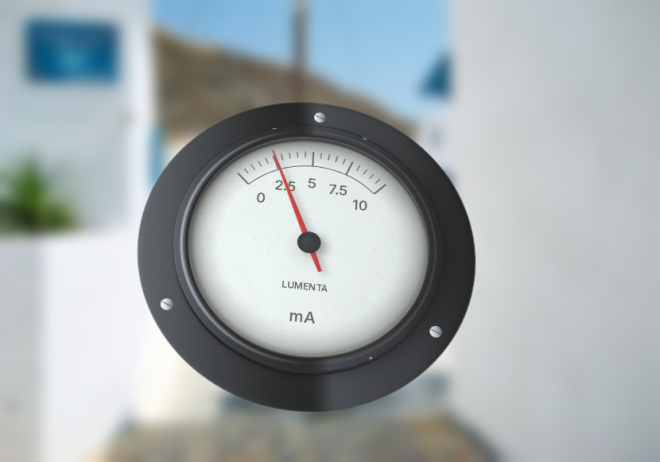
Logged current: 2.5 mA
